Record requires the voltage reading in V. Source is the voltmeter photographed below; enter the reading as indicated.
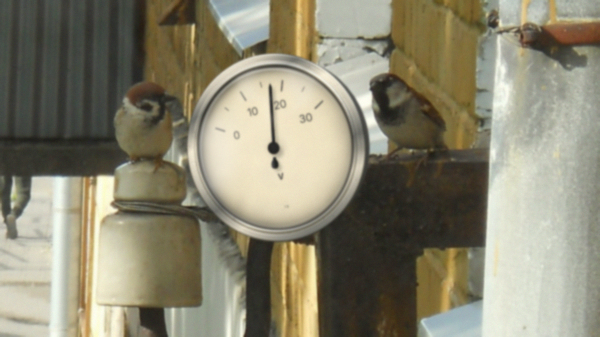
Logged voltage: 17.5 V
